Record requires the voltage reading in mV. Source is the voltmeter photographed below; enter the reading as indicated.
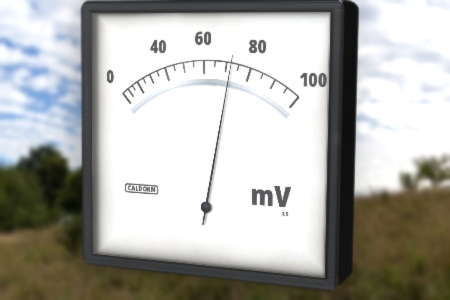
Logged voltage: 72.5 mV
